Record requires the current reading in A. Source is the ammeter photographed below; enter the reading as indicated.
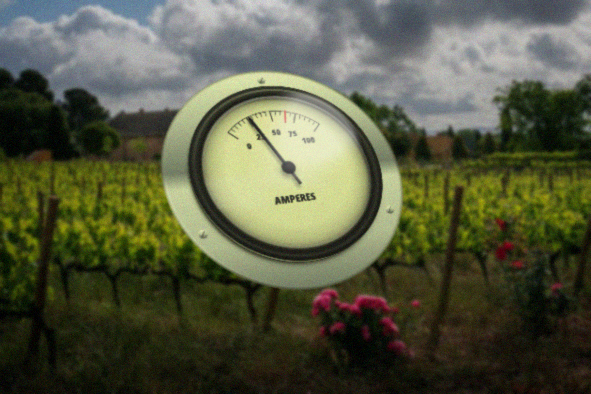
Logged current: 25 A
